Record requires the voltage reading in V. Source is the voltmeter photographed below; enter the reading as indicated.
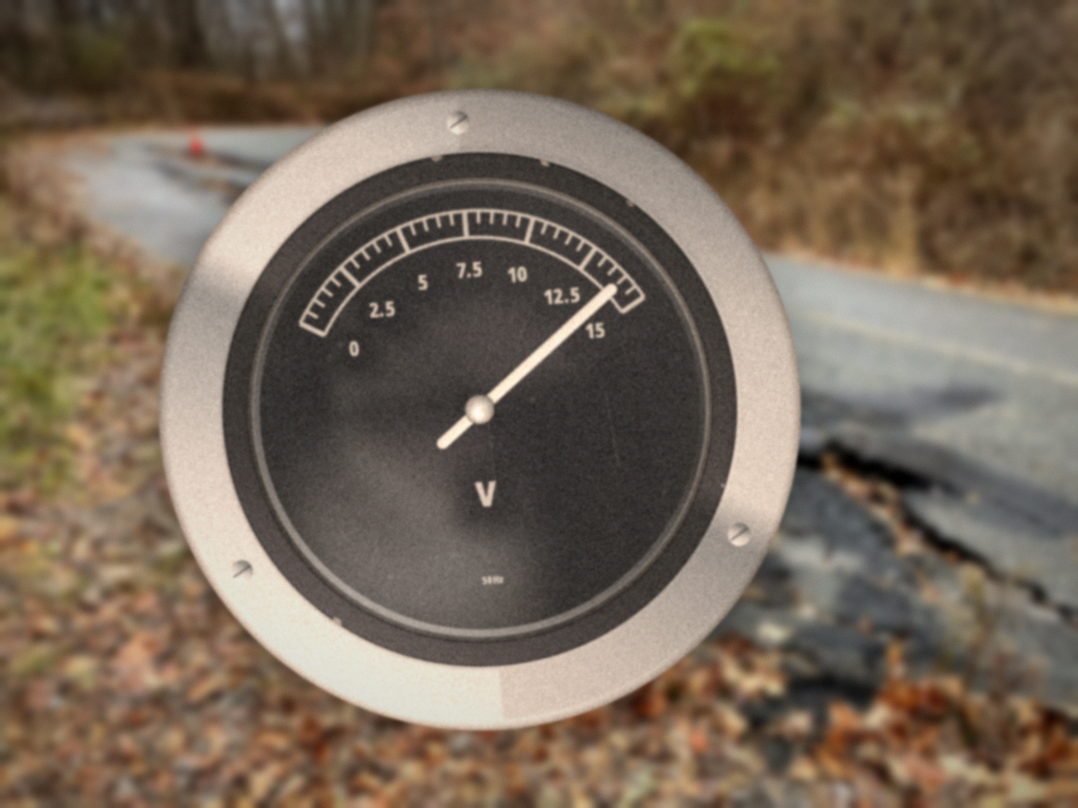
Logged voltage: 14 V
